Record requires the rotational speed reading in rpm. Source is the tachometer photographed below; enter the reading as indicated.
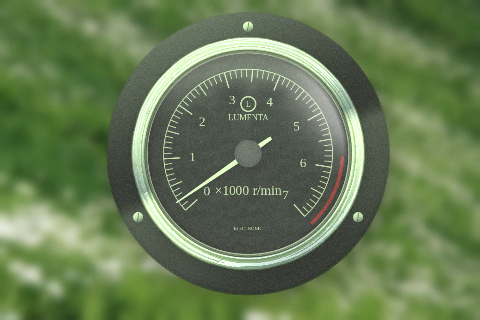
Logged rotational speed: 200 rpm
